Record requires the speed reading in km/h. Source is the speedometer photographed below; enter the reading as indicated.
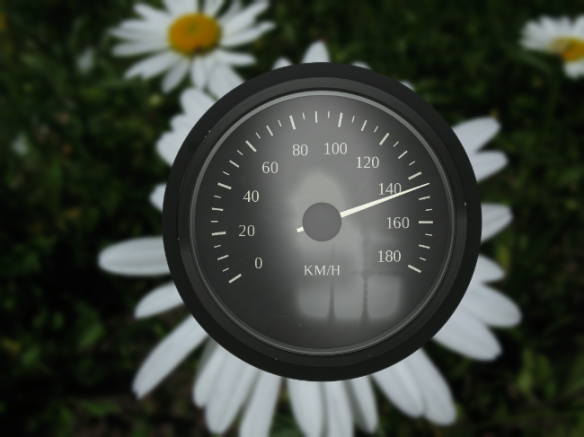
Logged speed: 145 km/h
